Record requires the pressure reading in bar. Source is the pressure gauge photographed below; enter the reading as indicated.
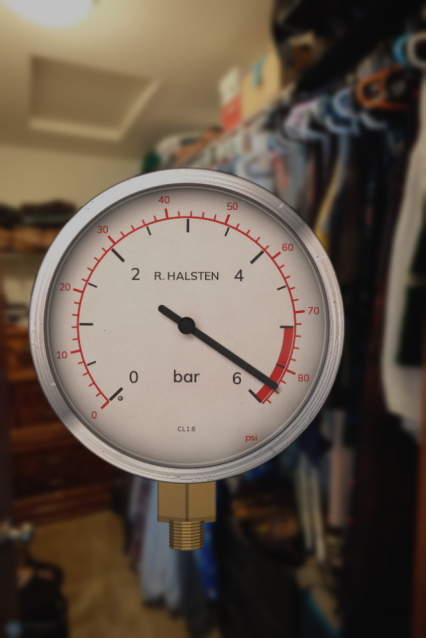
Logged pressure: 5.75 bar
